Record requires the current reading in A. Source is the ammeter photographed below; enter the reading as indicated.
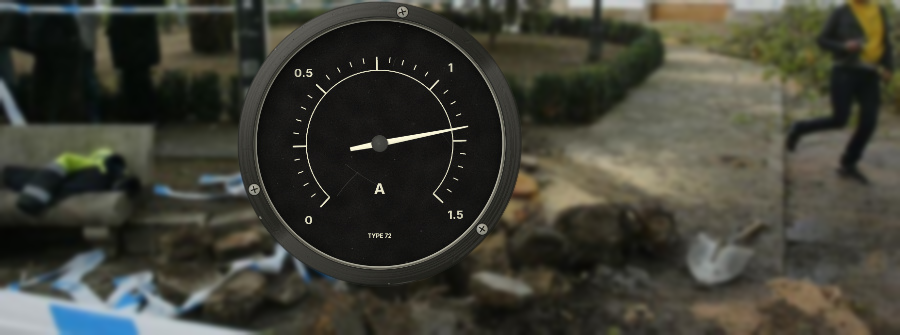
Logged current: 1.2 A
